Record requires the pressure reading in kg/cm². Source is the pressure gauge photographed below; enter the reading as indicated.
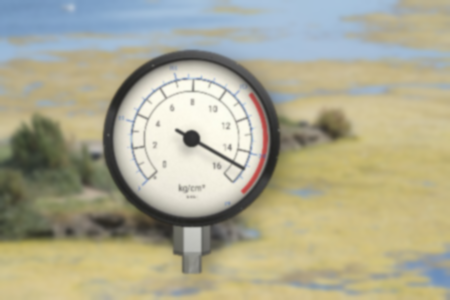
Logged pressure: 15 kg/cm²
